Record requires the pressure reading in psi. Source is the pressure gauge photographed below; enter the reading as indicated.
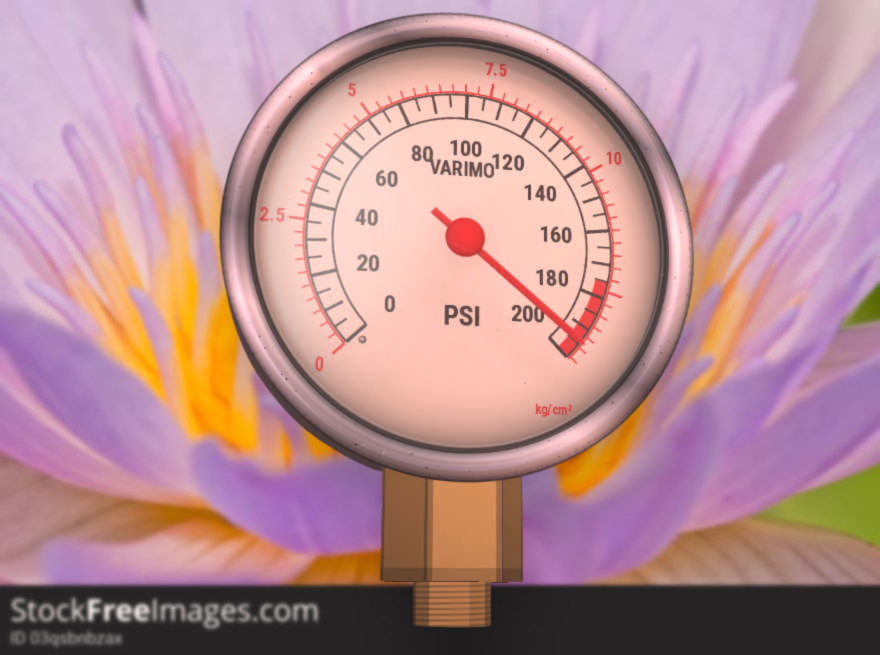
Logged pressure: 195 psi
